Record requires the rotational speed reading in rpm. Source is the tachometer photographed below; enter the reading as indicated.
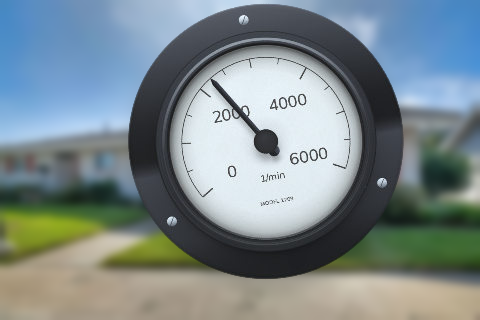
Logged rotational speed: 2250 rpm
